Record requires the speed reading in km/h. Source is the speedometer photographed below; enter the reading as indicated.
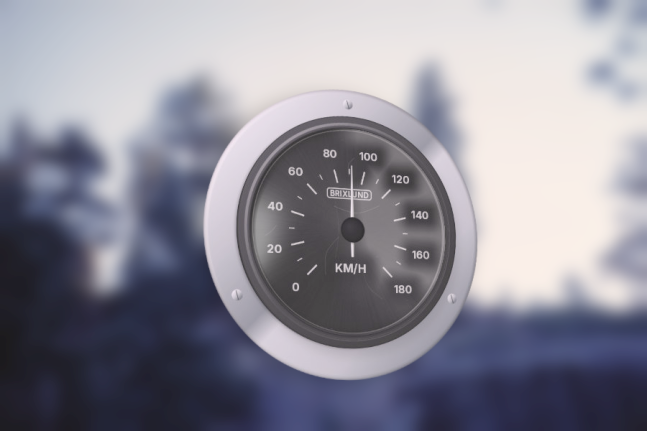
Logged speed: 90 km/h
